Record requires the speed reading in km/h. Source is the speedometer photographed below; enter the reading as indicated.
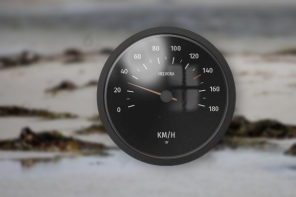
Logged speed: 30 km/h
